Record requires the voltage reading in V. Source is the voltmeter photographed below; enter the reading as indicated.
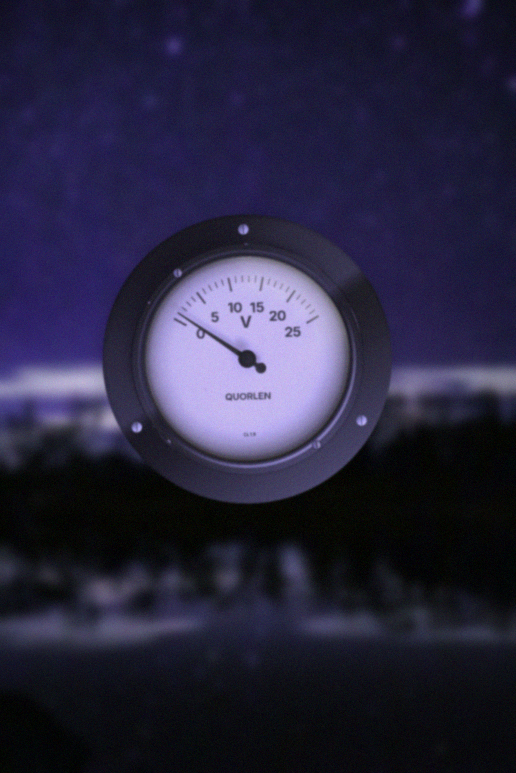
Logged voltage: 1 V
